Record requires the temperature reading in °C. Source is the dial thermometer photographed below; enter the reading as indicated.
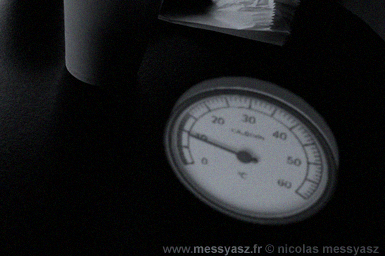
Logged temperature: 10 °C
